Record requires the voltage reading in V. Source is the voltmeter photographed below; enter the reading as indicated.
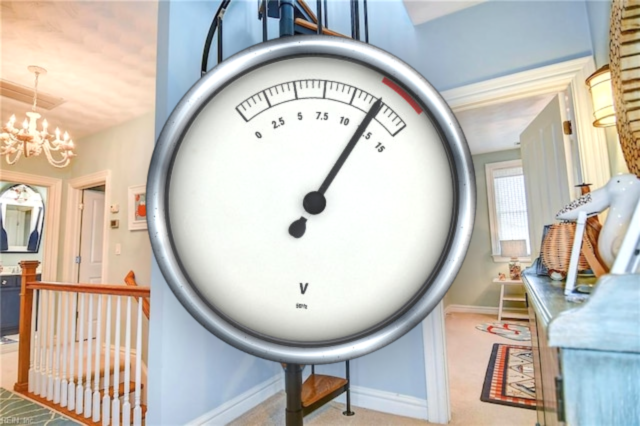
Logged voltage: 12 V
